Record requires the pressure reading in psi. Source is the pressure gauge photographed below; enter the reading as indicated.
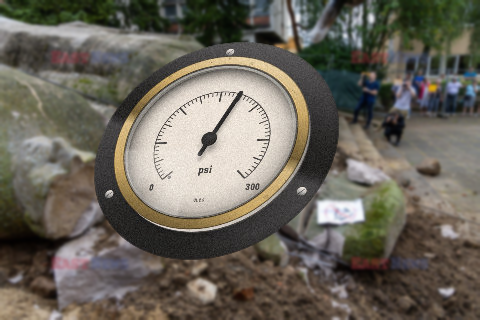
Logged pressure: 175 psi
